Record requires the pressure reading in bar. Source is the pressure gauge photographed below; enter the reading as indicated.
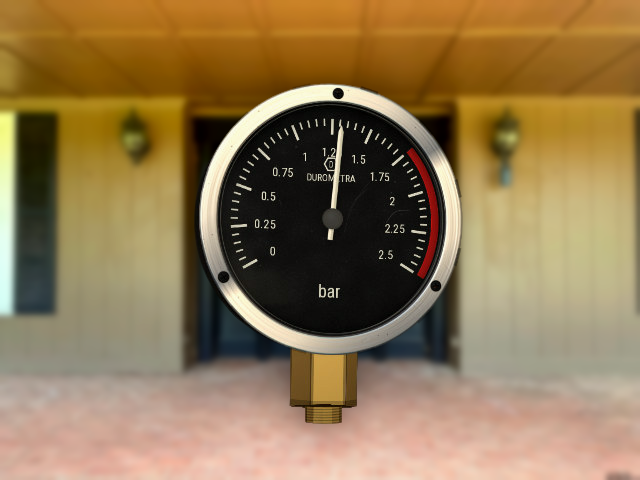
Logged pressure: 1.3 bar
